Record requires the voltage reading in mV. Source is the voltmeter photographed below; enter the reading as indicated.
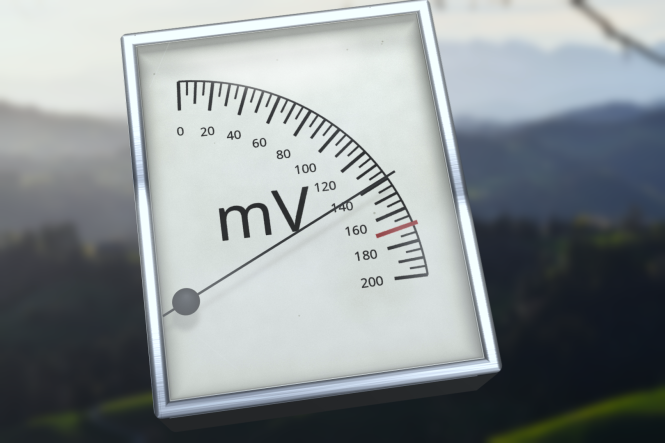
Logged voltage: 140 mV
